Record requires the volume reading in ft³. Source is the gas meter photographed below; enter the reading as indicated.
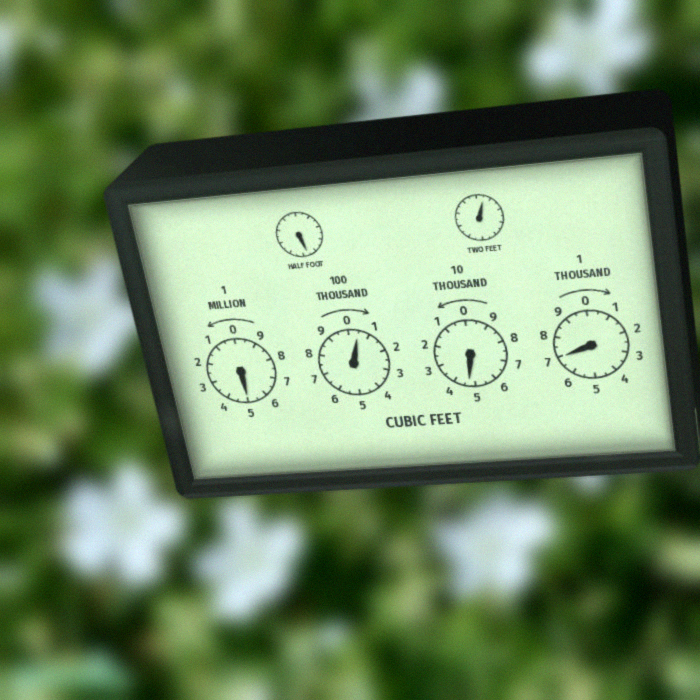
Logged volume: 504700 ft³
